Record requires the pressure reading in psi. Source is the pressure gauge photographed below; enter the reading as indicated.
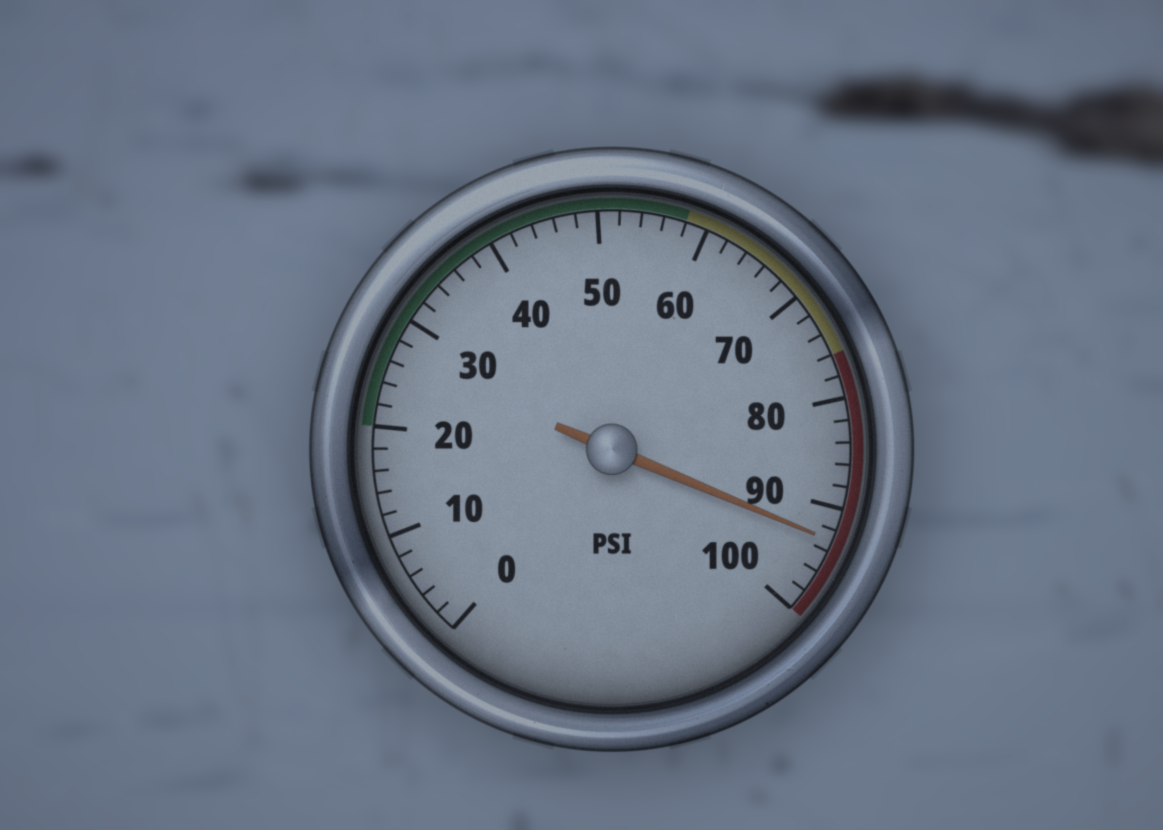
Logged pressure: 93 psi
